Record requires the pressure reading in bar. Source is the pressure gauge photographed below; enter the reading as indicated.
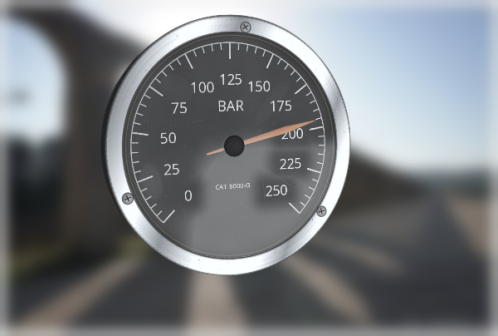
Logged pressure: 195 bar
